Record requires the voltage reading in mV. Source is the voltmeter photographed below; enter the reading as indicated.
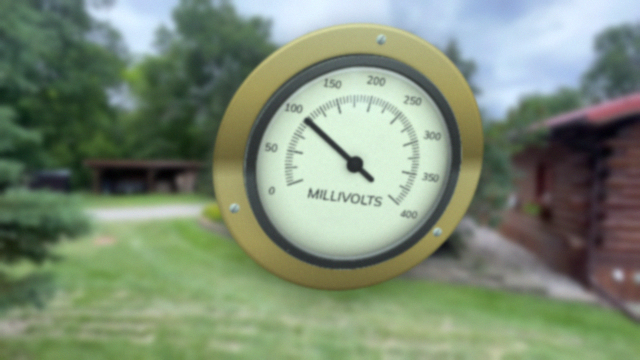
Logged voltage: 100 mV
